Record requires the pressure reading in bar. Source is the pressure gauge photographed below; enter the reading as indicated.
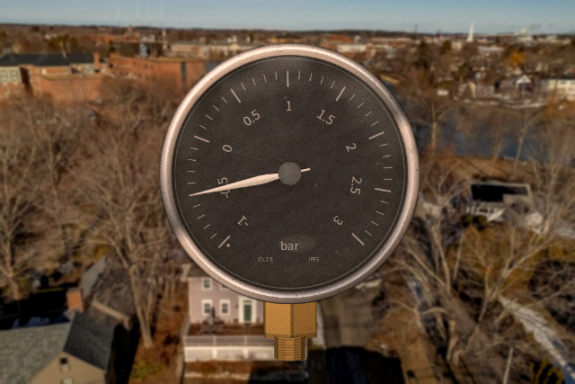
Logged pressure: -0.5 bar
